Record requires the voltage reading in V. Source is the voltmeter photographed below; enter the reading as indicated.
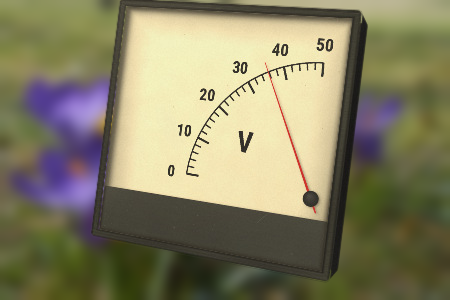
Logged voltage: 36 V
